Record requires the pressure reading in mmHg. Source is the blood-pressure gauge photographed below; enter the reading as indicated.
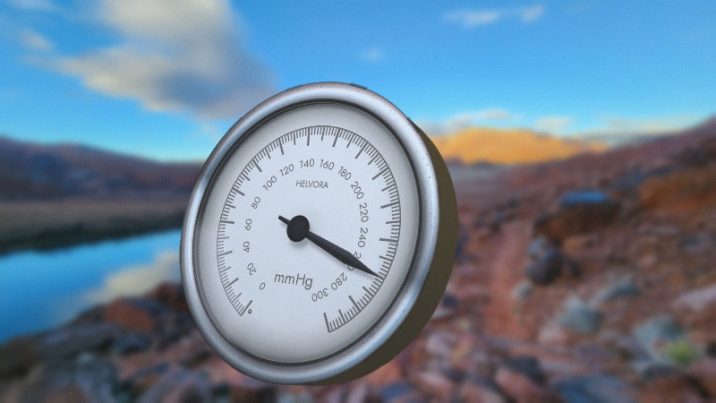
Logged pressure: 260 mmHg
